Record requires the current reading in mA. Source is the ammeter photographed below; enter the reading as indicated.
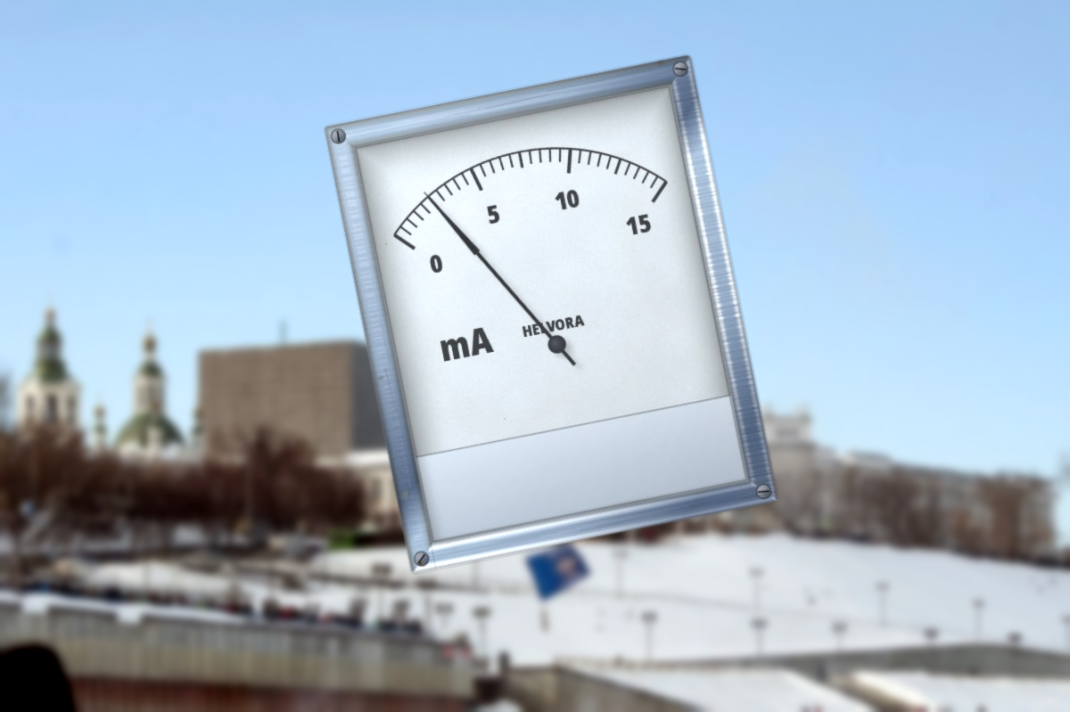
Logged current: 2.5 mA
